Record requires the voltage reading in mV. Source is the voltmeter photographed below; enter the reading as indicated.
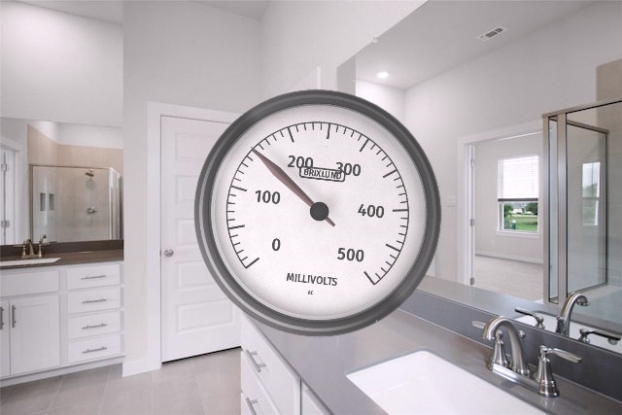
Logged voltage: 150 mV
